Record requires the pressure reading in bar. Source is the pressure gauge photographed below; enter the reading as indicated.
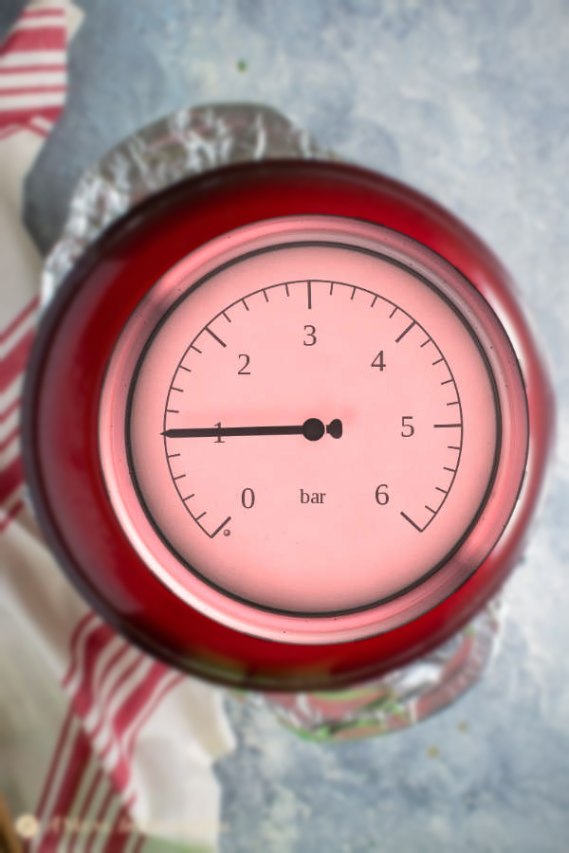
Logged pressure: 1 bar
